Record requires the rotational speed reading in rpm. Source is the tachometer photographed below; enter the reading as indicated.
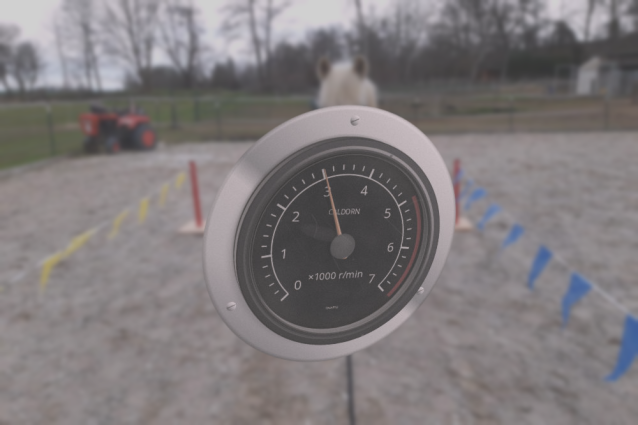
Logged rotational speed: 3000 rpm
